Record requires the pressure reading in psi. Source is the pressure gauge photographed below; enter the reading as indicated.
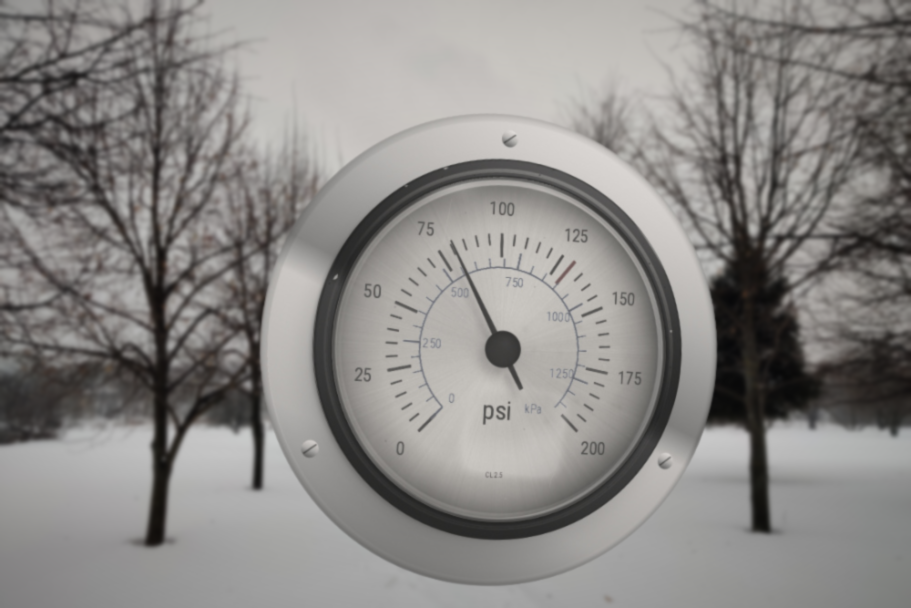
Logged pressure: 80 psi
